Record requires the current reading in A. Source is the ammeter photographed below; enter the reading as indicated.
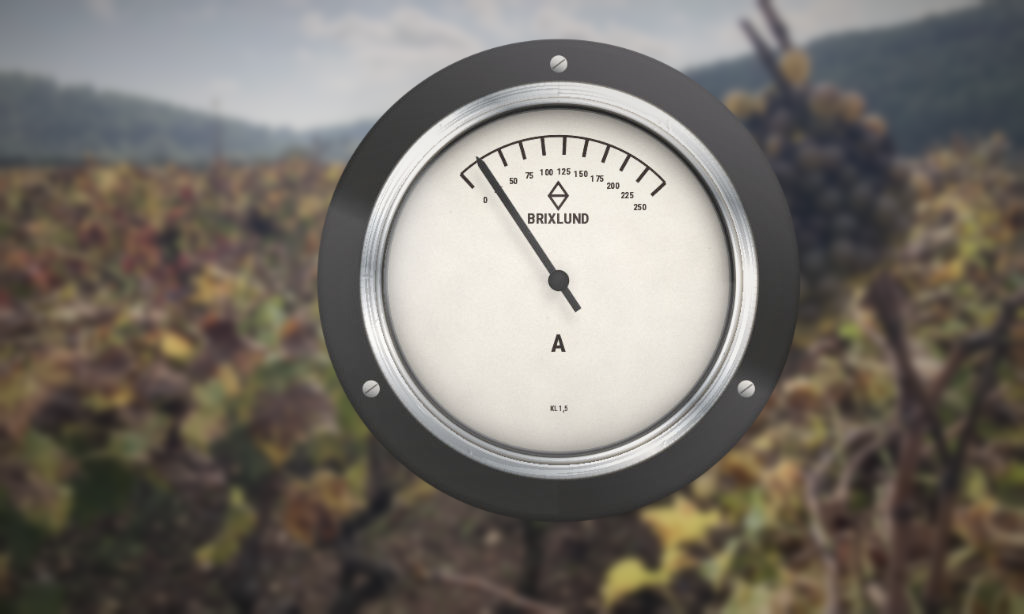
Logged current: 25 A
